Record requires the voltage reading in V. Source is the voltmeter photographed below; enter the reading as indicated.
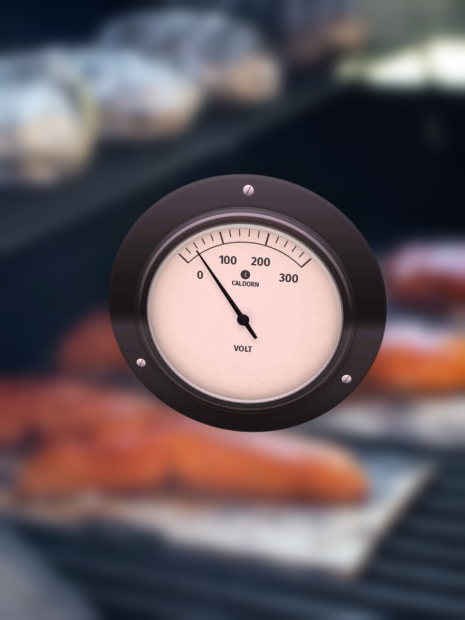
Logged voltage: 40 V
